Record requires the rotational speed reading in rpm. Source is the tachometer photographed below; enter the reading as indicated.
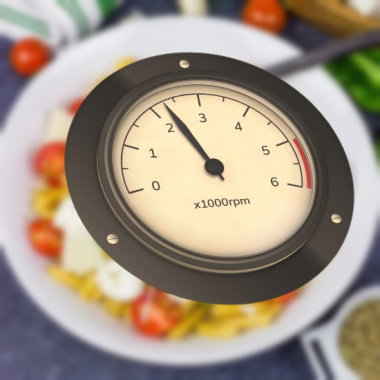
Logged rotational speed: 2250 rpm
